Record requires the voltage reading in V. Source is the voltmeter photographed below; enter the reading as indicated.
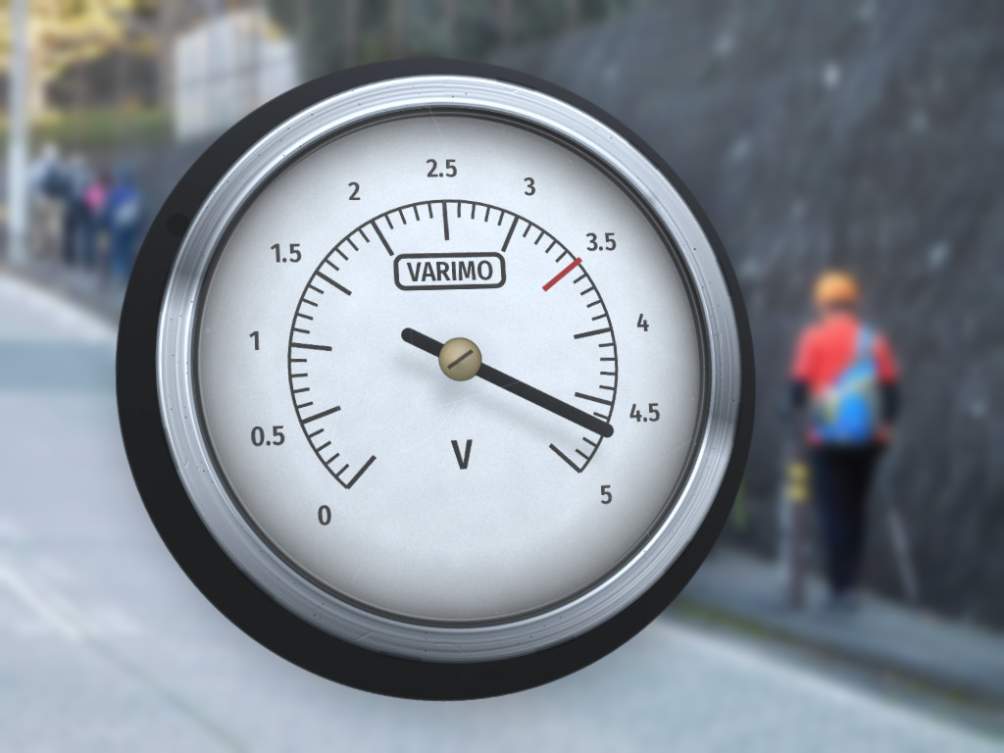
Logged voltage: 4.7 V
